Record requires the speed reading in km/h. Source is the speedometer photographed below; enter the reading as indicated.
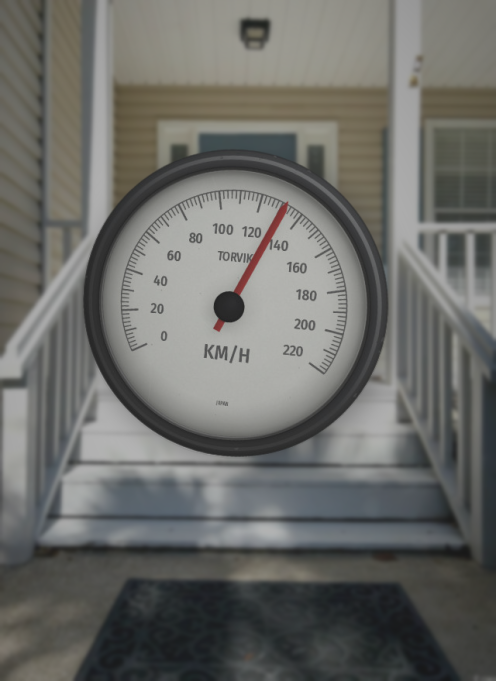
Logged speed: 132 km/h
